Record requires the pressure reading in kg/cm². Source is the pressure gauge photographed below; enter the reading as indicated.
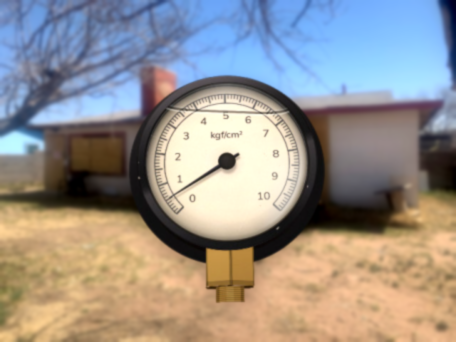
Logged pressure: 0.5 kg/cm²
